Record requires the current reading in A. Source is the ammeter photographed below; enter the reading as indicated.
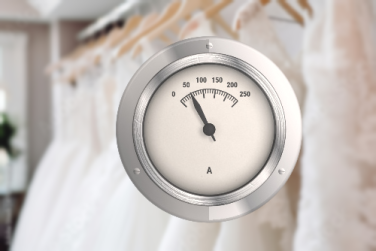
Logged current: 50 A
